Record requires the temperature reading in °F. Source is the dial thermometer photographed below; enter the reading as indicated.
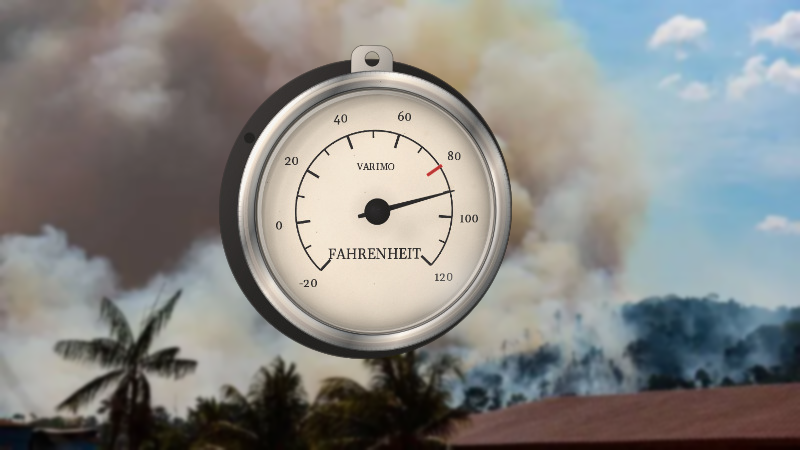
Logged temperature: 90 °F
